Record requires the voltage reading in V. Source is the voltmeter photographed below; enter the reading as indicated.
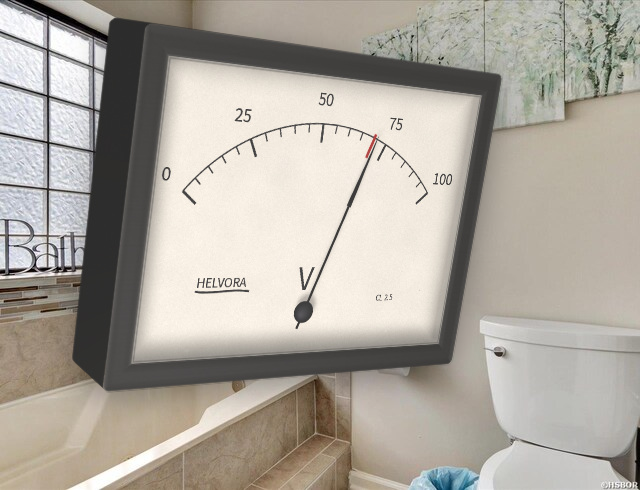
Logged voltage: 70 V
